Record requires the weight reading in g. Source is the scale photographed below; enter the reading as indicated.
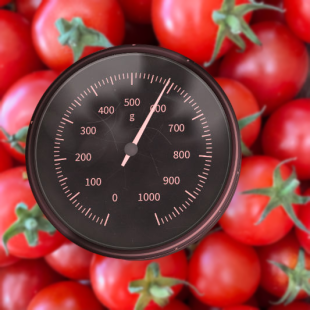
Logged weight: 590 g
